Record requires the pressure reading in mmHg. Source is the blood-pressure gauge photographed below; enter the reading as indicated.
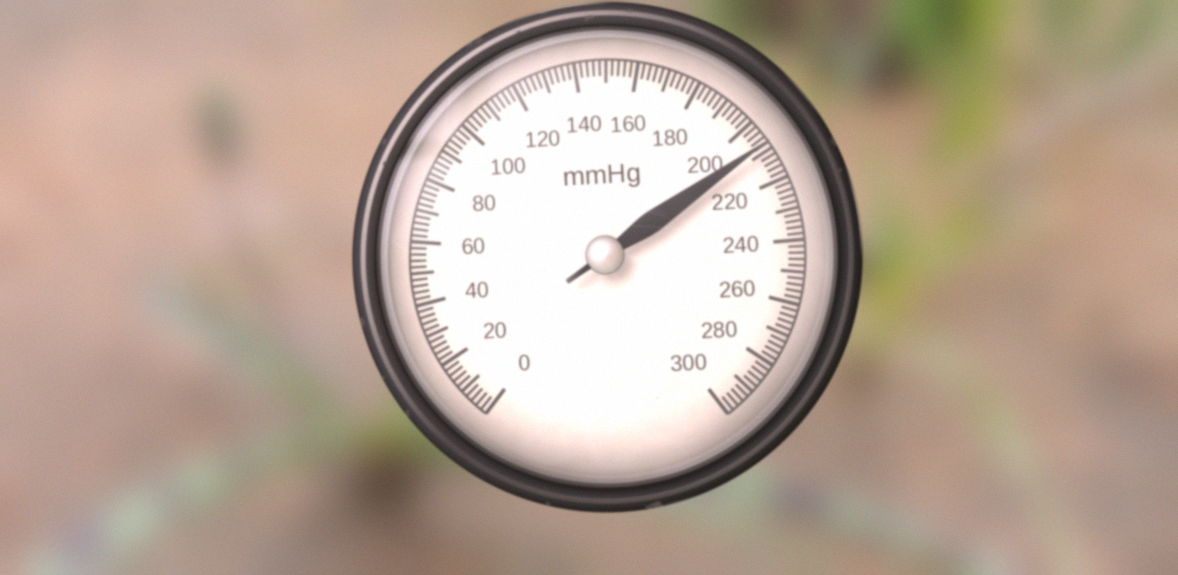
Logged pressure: 208 mmHg
